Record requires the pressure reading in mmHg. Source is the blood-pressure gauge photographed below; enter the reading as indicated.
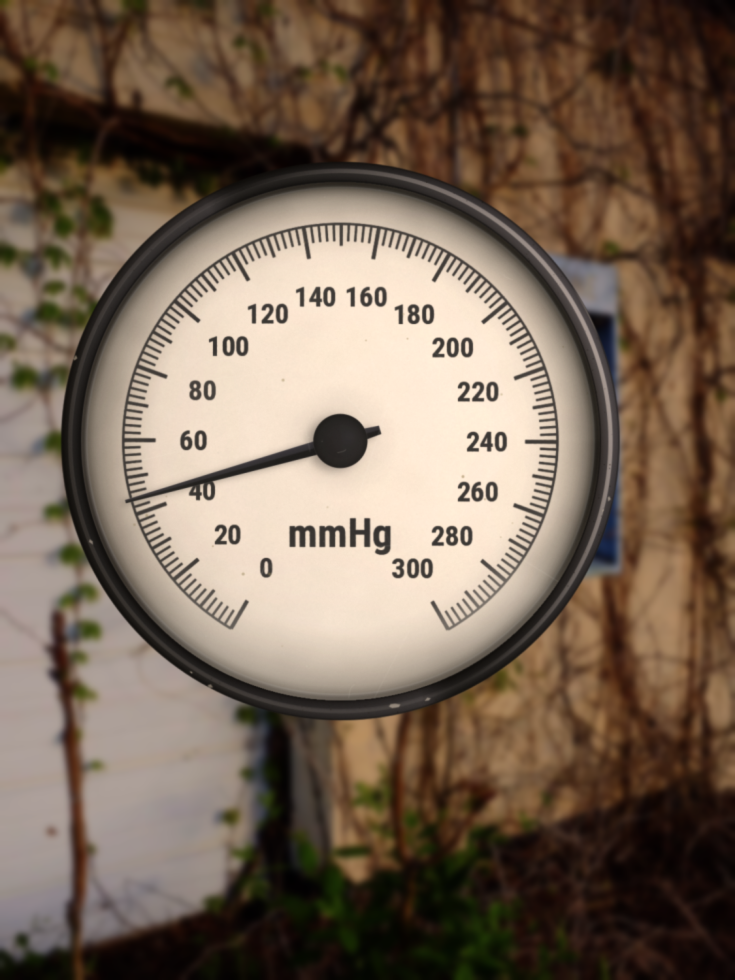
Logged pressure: 44 mmHg
